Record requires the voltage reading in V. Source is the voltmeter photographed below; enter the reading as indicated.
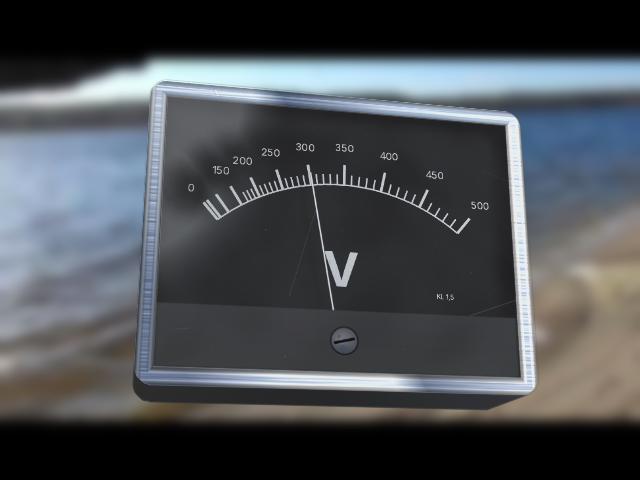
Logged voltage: 300 V
